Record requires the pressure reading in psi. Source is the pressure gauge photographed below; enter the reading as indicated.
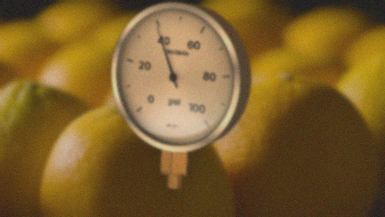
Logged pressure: 40 psi
